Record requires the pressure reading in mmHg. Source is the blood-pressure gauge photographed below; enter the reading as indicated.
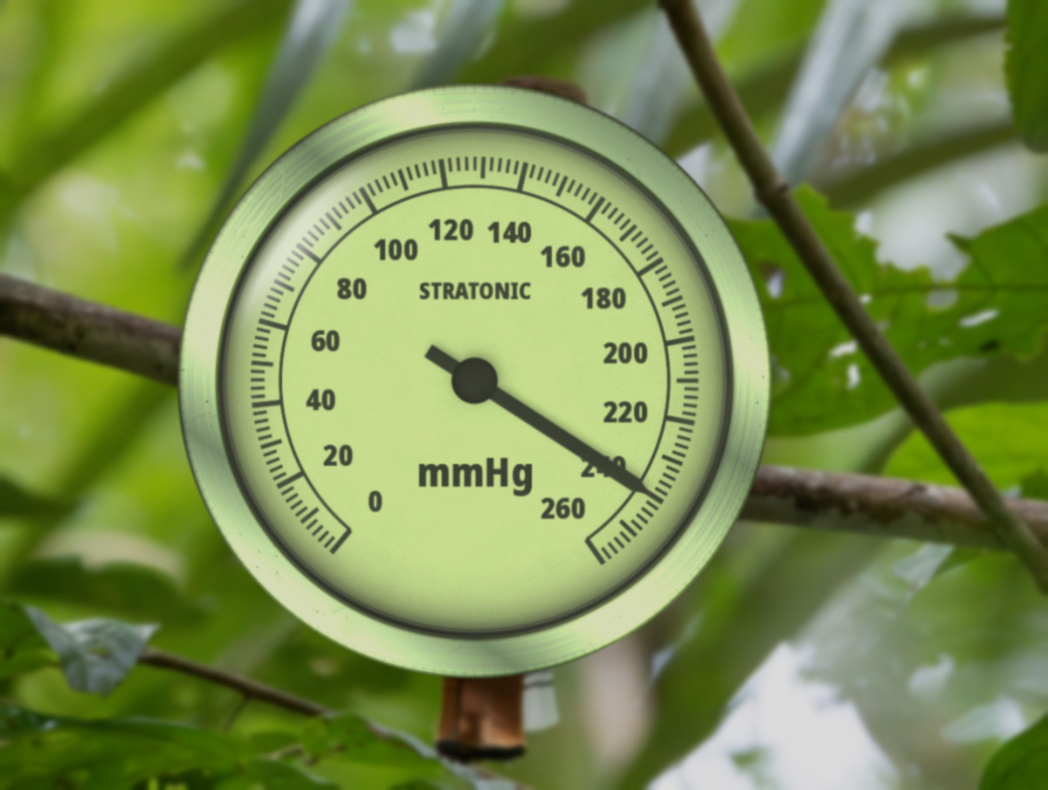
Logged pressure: 240 mmHg
